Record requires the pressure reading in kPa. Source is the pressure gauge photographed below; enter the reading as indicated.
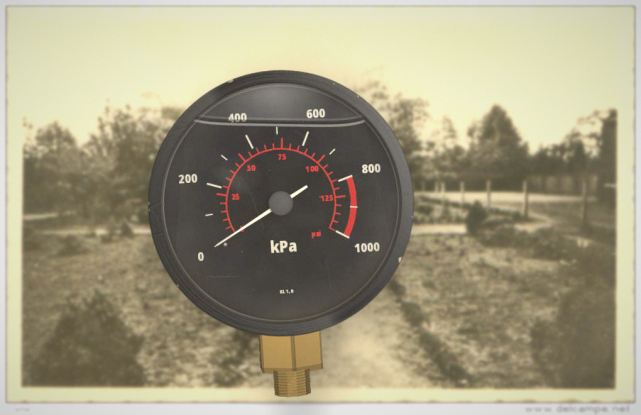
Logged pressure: 0 kPa
